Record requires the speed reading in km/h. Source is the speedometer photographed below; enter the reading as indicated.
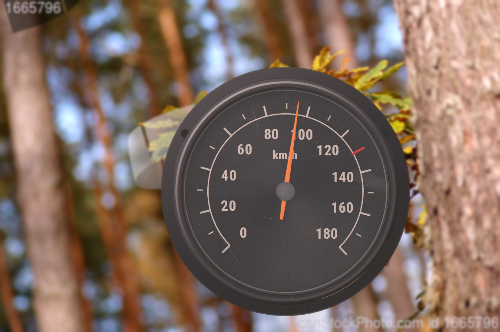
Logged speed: 95 km/h
